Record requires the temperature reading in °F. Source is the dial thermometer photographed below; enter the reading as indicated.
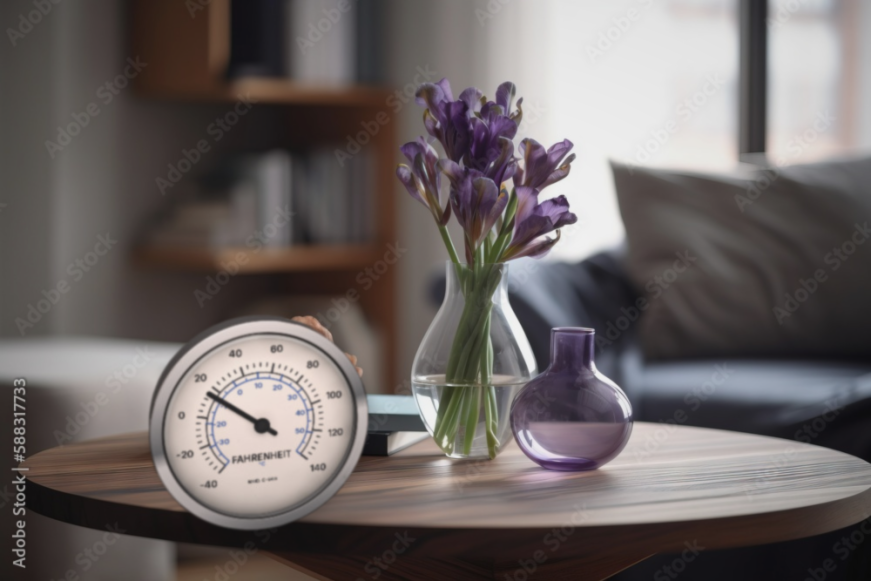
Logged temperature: 16 °F
